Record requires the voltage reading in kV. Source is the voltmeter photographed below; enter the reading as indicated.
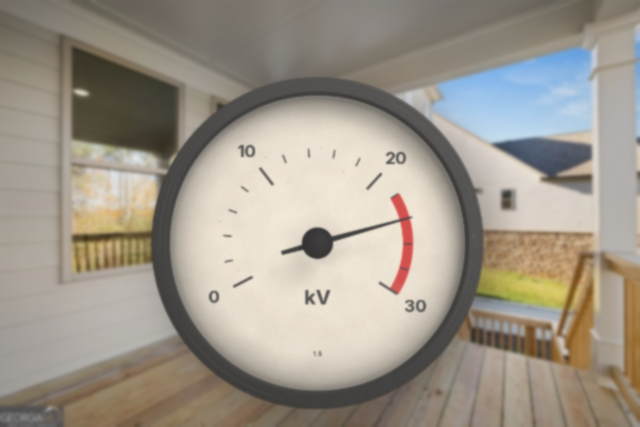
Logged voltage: 24 kV
